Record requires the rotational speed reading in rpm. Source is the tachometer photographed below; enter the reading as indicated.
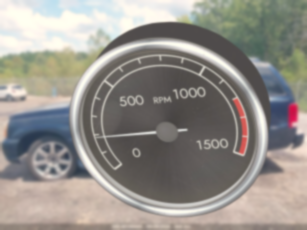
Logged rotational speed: 200 rpm
